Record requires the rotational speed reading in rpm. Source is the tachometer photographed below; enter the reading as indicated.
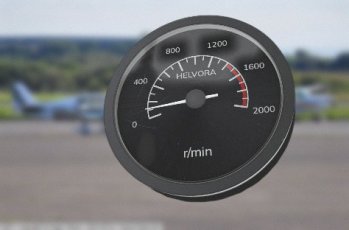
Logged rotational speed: 100 rpm
